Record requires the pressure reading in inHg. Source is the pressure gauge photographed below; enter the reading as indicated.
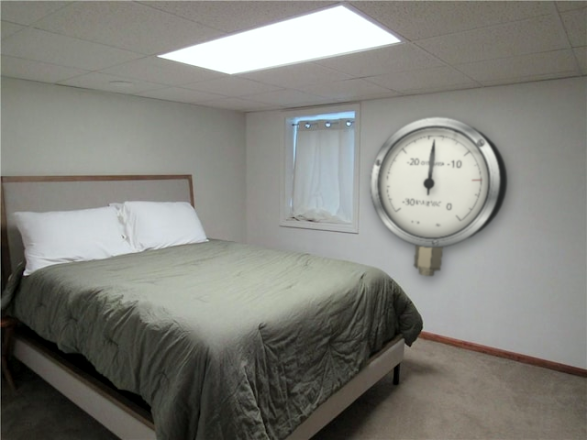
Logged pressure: -15 inHg
